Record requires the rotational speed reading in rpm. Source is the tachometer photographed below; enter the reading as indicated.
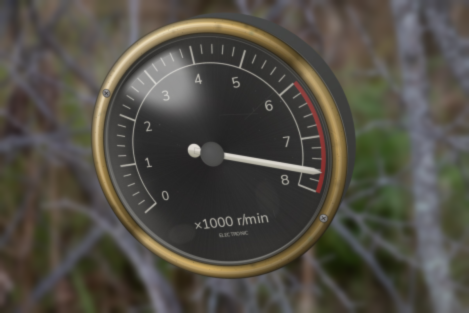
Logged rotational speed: 7600 rpm
